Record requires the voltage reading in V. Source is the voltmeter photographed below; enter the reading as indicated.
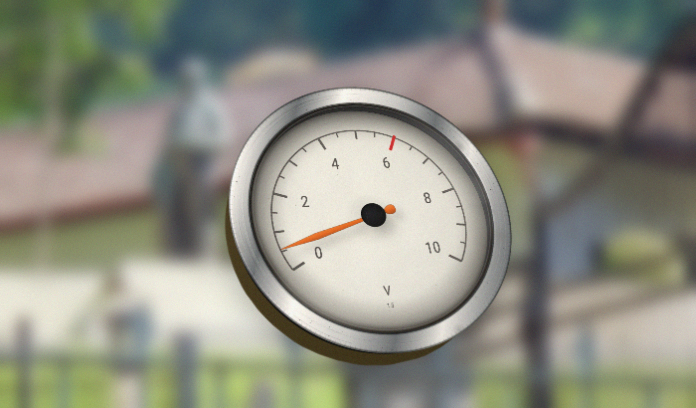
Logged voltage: 0.5 V
